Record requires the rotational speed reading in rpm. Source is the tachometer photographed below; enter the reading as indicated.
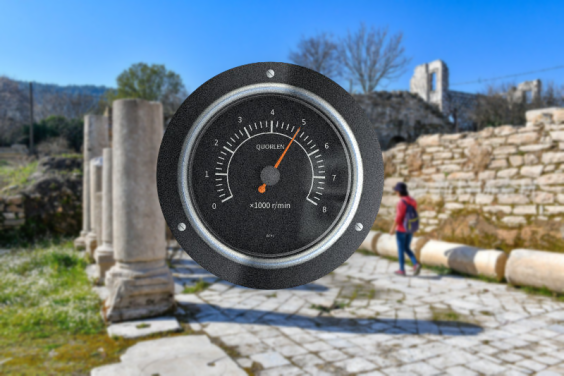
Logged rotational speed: 5000 rpm
